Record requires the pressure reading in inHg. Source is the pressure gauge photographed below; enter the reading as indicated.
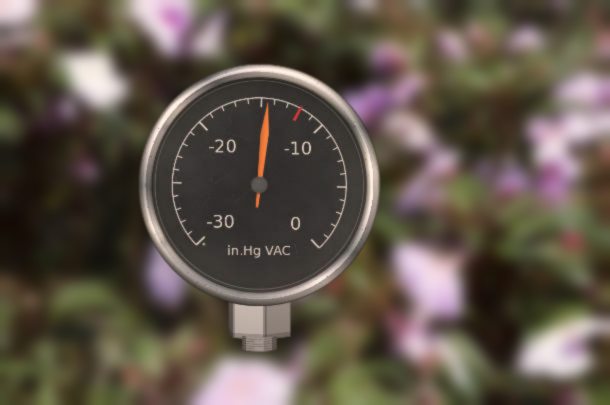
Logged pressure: -14.5 inHg
